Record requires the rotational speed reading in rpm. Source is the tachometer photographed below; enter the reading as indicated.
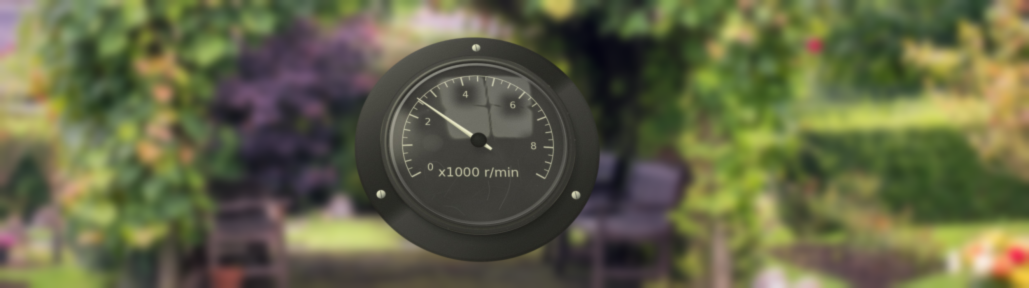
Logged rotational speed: 2500 rpm
